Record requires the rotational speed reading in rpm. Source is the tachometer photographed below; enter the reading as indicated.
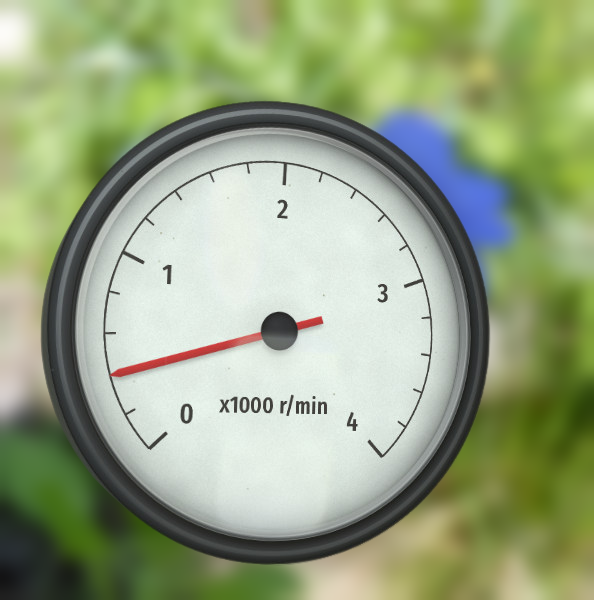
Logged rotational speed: 400 rpm
